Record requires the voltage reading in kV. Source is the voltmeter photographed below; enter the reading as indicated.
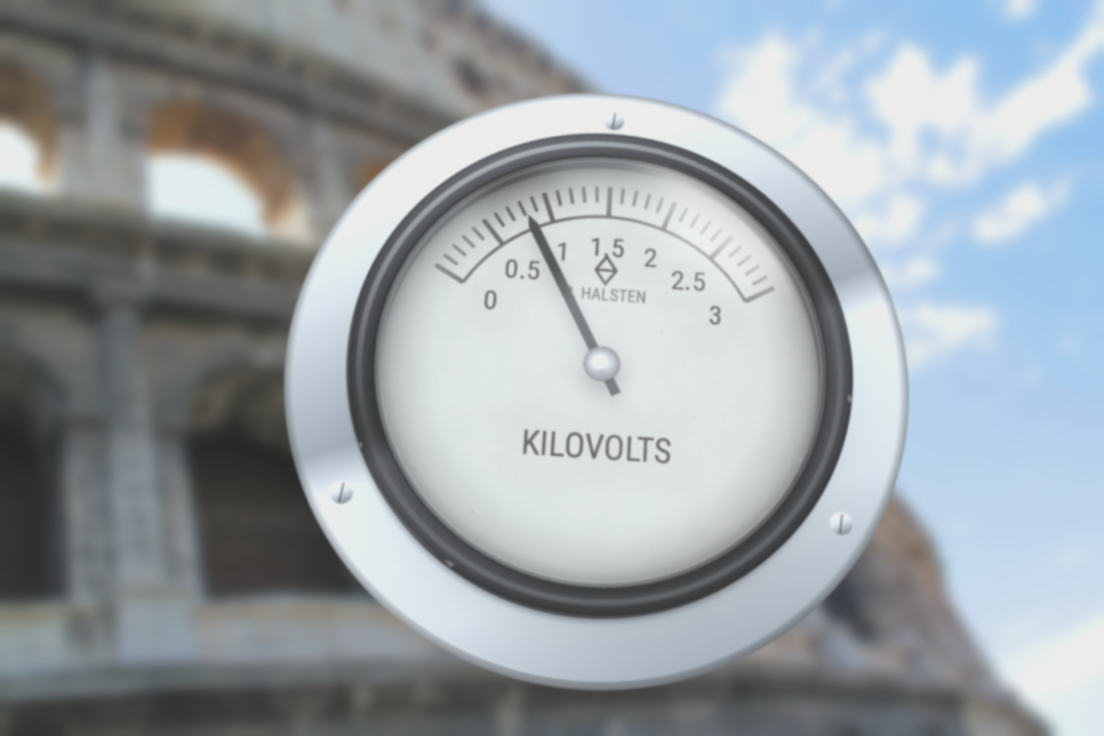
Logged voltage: 0.8 kV
